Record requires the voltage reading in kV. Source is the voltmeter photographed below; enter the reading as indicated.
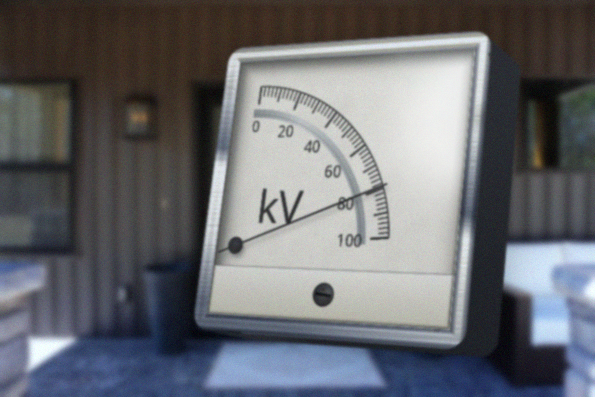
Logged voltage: 80 kV
